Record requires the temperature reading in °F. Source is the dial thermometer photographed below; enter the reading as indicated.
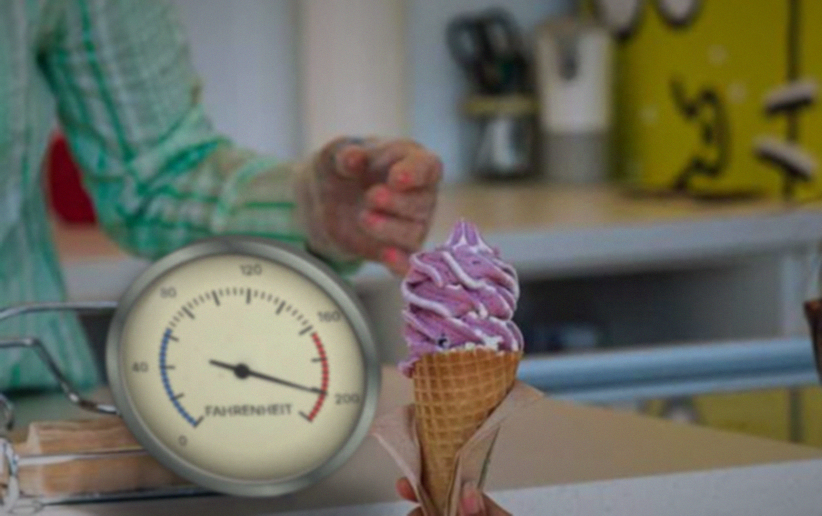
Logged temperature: 200 °F
